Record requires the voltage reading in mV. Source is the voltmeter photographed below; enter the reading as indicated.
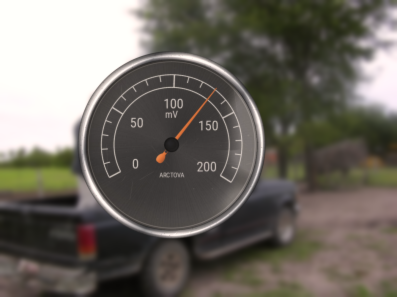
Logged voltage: 130 mV
